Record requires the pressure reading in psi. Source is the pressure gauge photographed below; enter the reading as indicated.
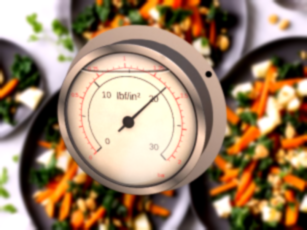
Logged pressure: 20 psi
